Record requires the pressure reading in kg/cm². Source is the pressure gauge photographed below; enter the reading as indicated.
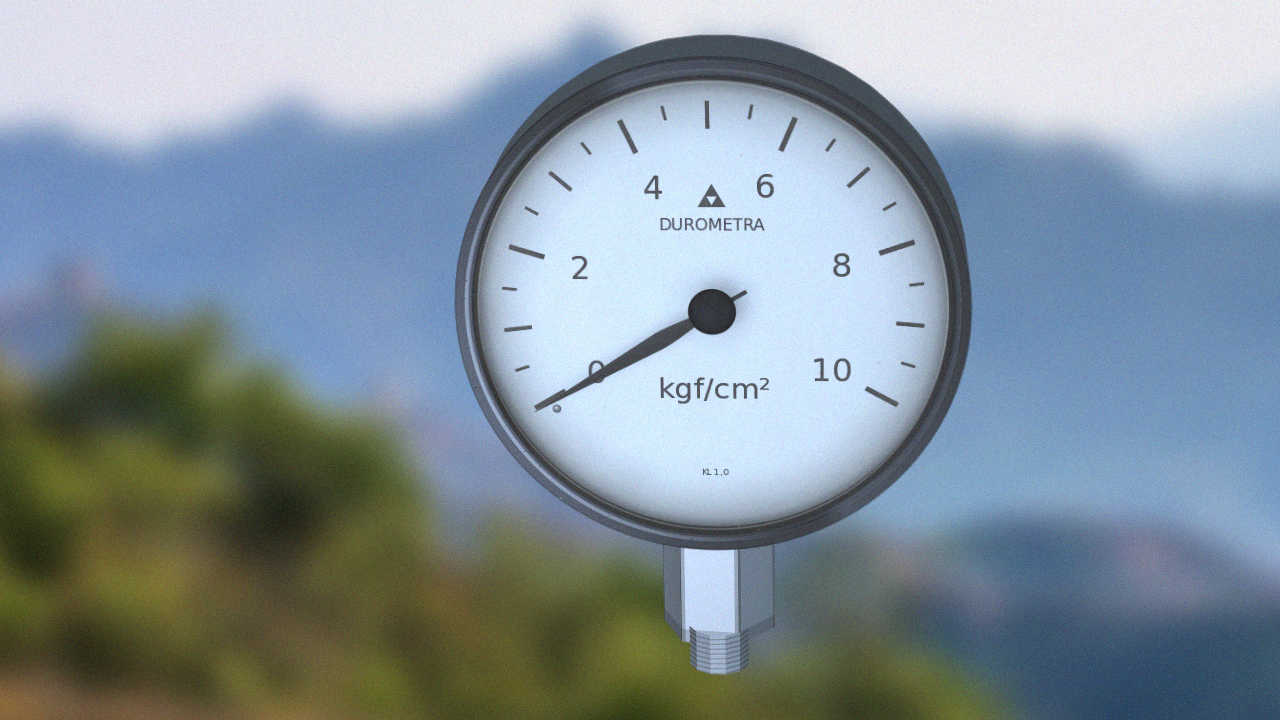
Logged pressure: 0 kg/cm²
